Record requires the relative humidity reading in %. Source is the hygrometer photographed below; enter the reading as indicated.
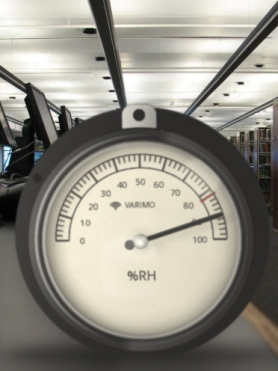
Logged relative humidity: 90 %
